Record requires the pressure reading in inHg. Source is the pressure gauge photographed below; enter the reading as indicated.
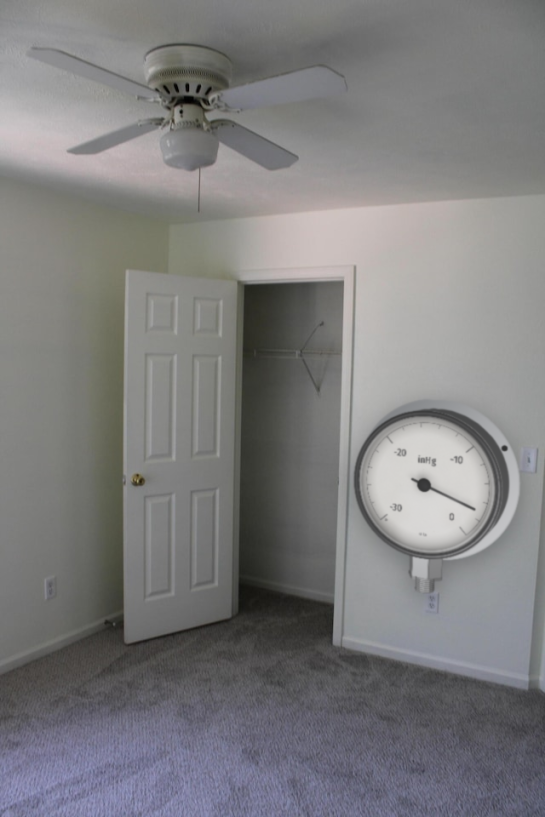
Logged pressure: -3 inHg
